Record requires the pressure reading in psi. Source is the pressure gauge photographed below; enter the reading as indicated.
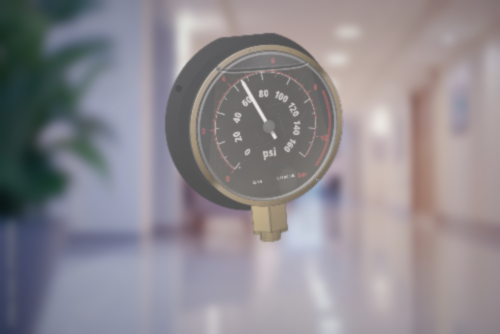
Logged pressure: 65 psi
